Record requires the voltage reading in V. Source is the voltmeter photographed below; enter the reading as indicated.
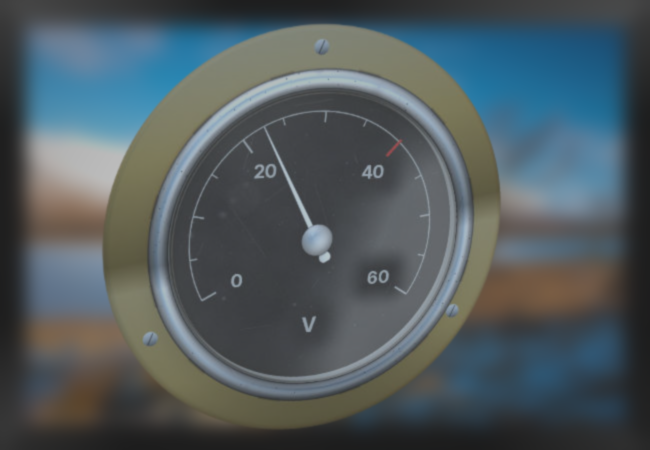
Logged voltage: 22.5 V
